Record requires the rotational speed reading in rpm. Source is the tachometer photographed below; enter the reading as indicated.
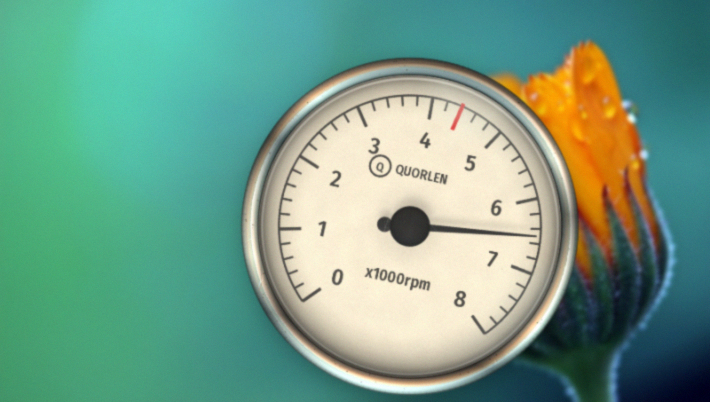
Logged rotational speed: 6500 rpm
